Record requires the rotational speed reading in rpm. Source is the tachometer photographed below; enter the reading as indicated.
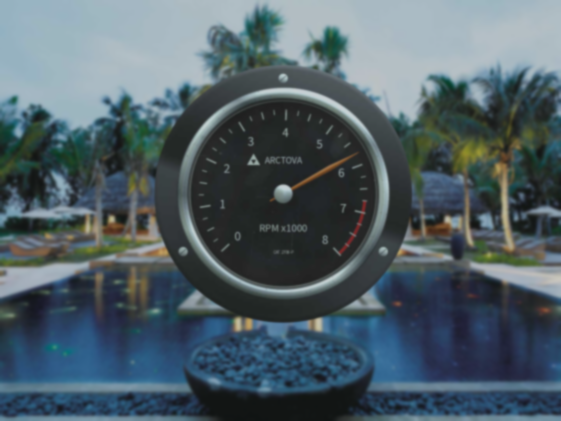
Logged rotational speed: 5750 rpm
